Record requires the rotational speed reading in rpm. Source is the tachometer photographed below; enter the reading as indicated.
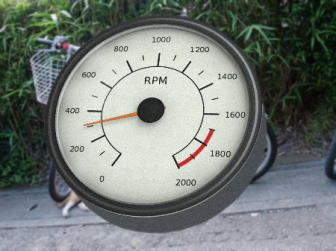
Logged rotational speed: 300 rpm
